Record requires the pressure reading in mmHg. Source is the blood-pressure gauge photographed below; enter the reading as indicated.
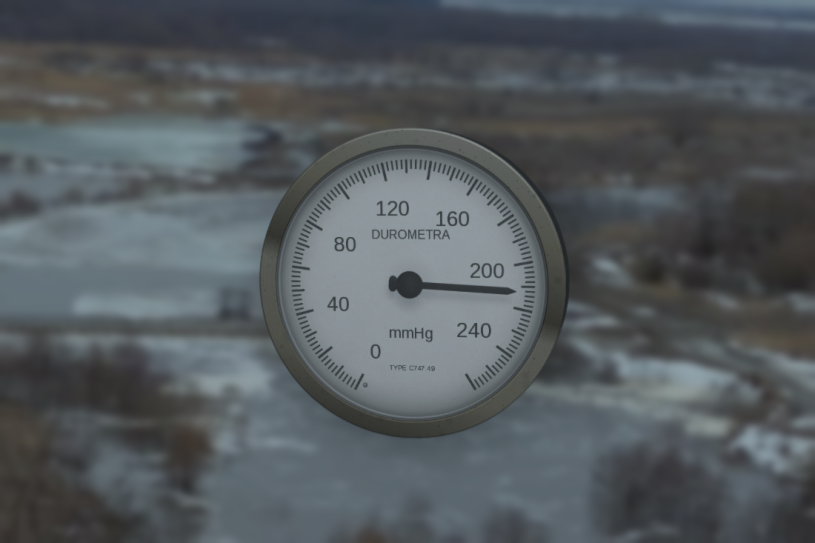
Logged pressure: 212 mmHg
